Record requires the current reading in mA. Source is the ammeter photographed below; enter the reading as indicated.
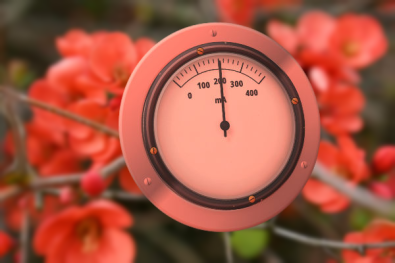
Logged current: 200 mA
